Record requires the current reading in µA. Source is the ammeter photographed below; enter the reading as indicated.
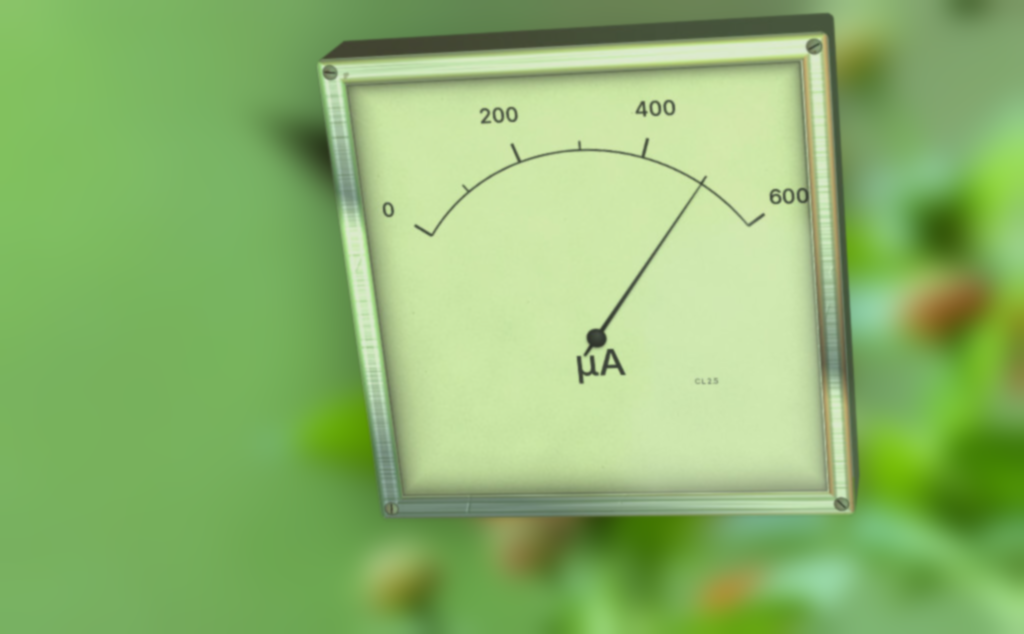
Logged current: 500 µA
